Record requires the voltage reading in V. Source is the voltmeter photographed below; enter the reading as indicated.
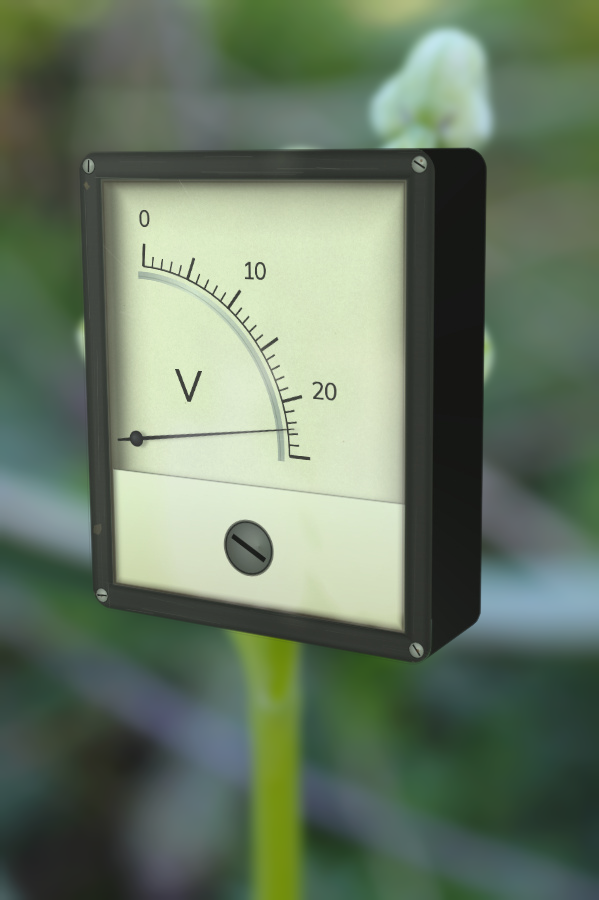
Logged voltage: 22.5 V
